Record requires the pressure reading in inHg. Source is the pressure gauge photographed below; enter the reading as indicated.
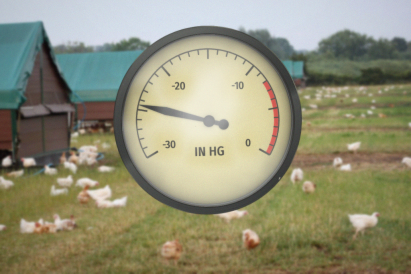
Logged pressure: -24.5 inHg
